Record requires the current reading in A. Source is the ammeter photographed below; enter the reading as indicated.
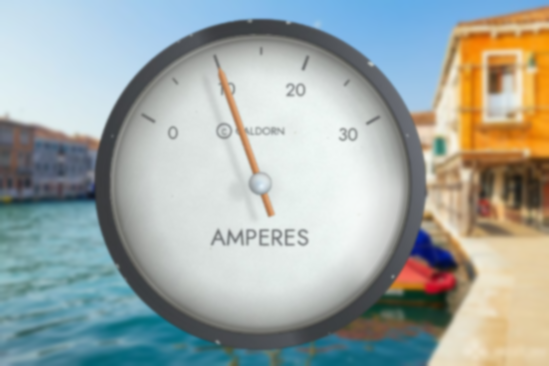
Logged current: 10 A
